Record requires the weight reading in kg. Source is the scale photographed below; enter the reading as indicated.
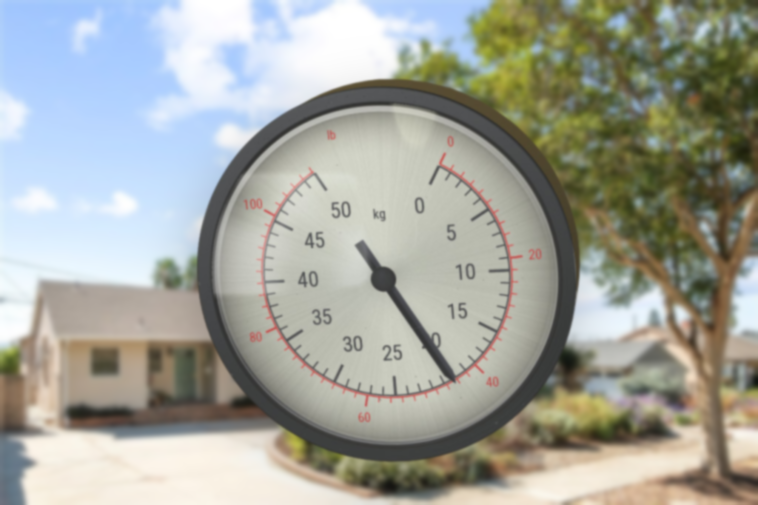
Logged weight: 20 kg
